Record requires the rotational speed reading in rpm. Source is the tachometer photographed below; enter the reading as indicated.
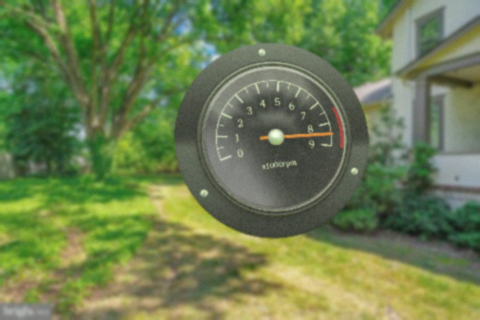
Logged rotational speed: 8500 rpm
